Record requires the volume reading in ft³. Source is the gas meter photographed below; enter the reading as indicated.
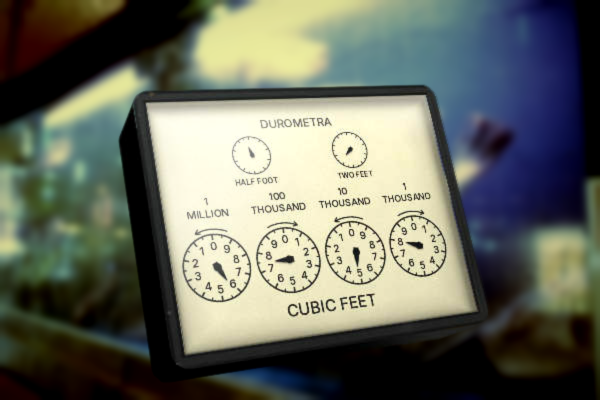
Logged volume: 574800 ft³
